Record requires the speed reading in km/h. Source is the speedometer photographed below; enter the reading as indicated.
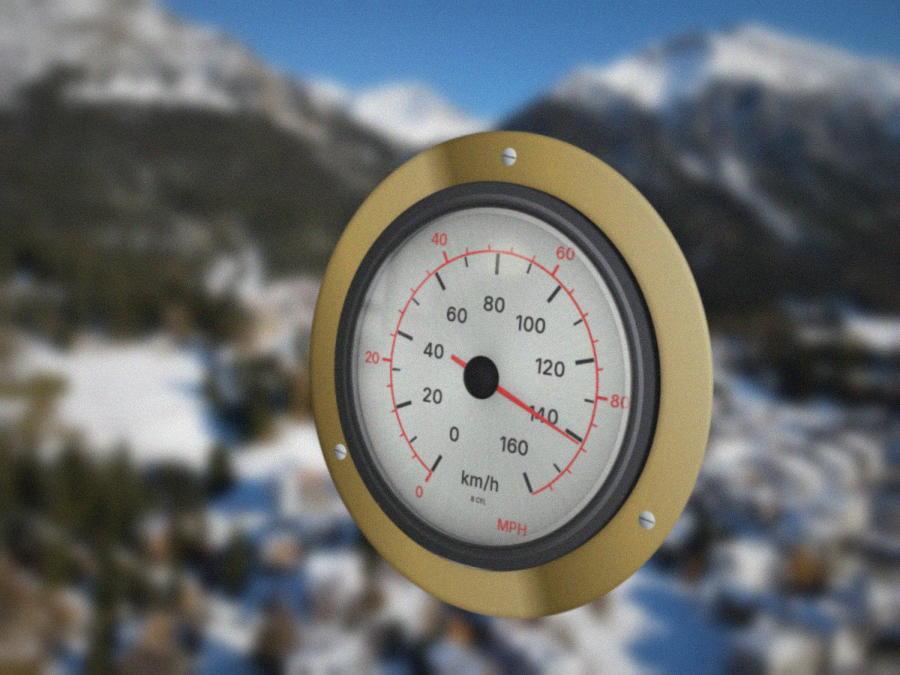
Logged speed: 140 km/h
